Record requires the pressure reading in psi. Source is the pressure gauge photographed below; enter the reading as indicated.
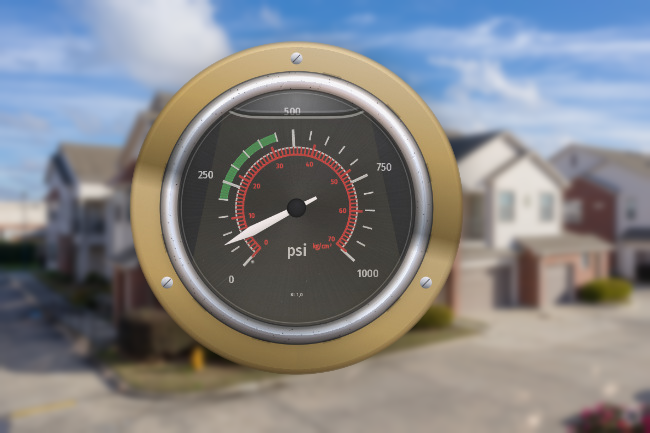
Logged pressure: 75 psi
